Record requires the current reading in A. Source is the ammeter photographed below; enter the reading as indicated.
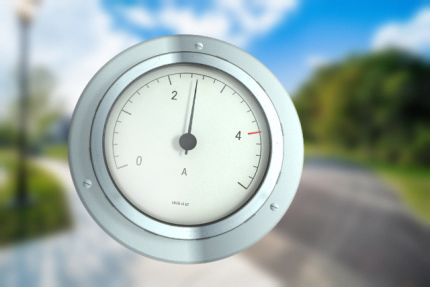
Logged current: 2.5 A
